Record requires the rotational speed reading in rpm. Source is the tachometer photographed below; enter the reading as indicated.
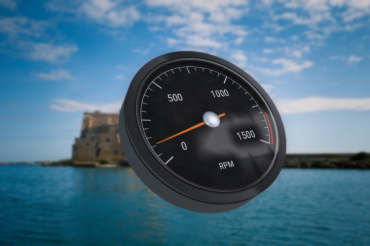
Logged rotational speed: 100 rpm
